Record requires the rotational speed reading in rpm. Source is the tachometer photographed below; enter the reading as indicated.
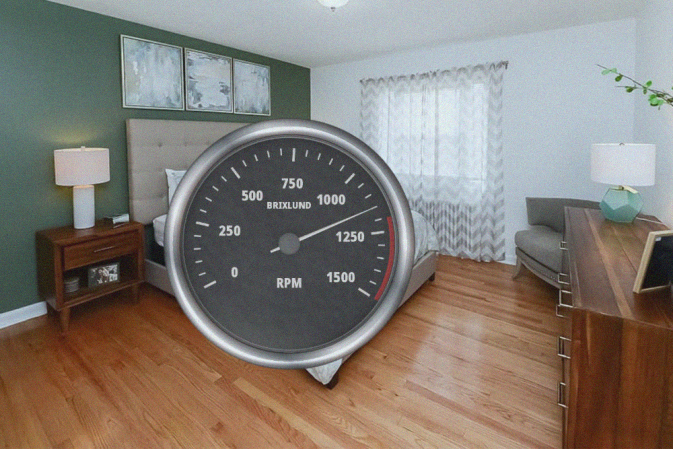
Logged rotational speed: 1150 rpm
